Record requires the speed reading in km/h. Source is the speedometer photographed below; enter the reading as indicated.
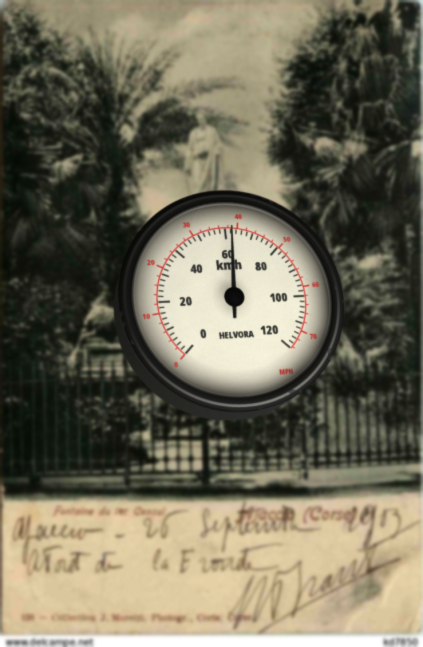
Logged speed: 62 km/h
